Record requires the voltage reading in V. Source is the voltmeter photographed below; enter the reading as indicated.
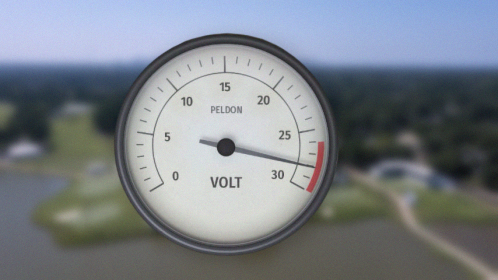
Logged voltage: 28 V
